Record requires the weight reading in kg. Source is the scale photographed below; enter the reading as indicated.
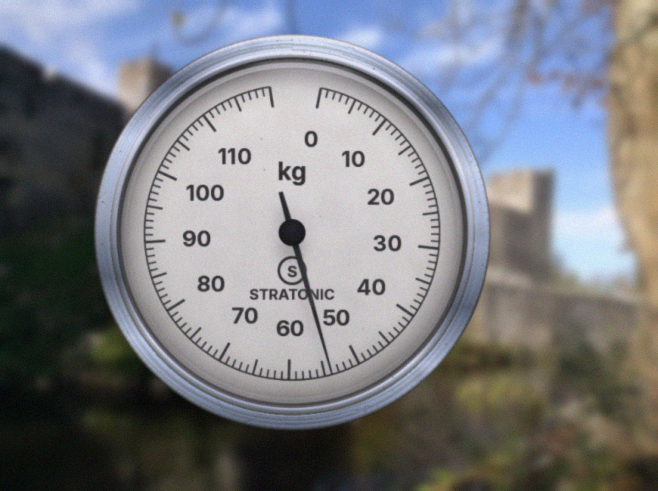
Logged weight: 54 kg
